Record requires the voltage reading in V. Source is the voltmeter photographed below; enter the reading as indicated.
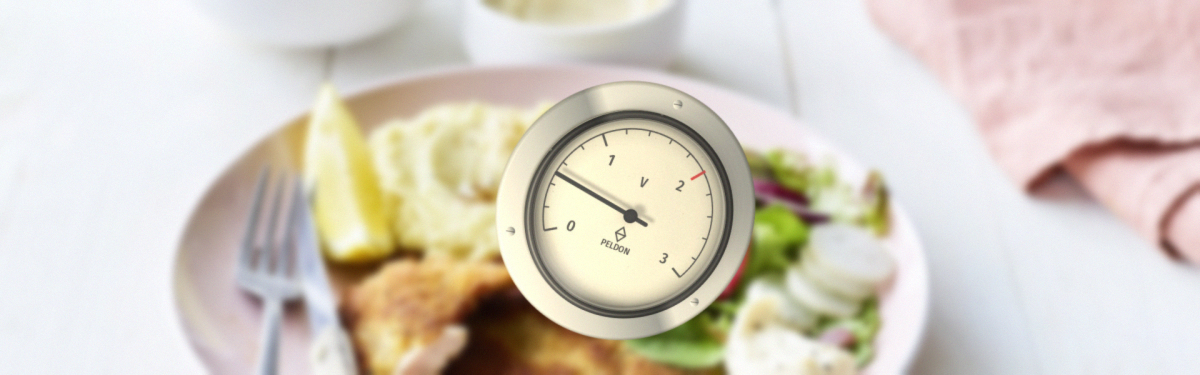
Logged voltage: 0.5 V
